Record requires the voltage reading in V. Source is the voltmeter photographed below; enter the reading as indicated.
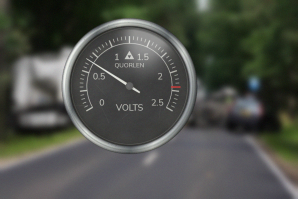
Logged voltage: 0.65 V
